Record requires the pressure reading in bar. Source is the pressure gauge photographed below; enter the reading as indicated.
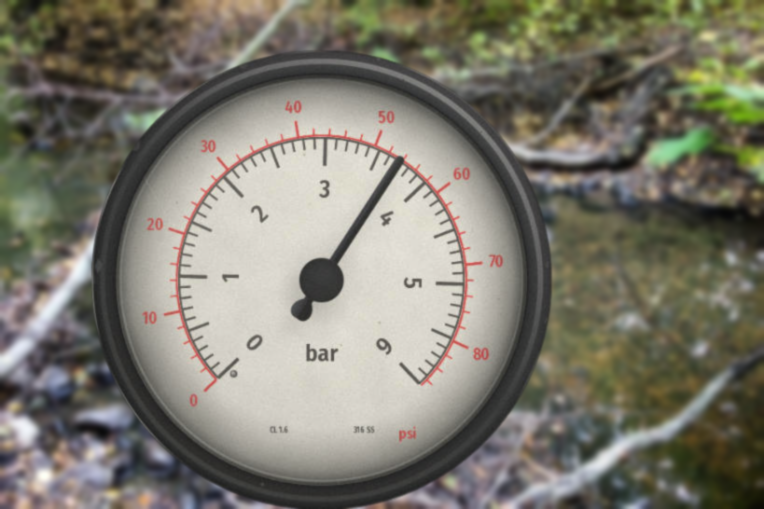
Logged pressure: 3.7 bar
